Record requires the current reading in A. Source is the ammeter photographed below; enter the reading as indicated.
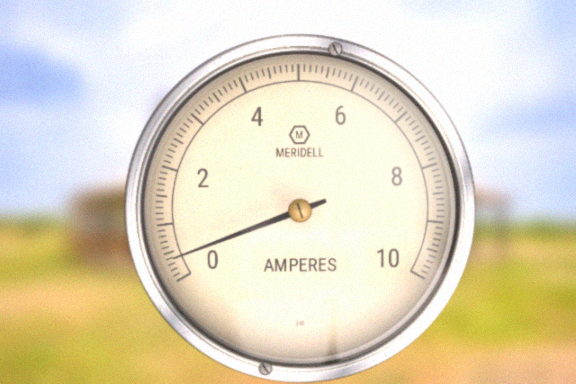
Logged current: 0.4 A
